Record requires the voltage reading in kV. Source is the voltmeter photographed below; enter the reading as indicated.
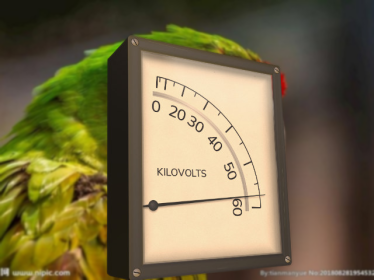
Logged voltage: 57.5 kV
